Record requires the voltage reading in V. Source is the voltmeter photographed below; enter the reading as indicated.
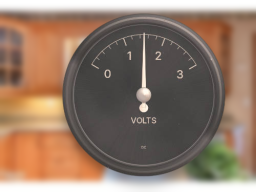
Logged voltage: 1.5 V
